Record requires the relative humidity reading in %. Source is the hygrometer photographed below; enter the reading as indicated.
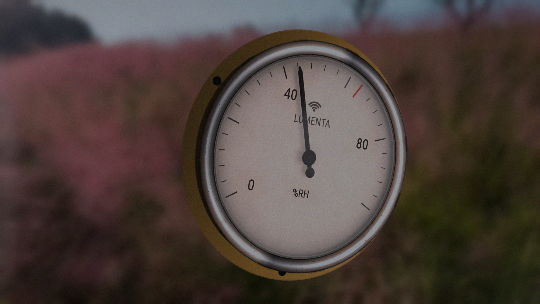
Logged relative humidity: 44 %
